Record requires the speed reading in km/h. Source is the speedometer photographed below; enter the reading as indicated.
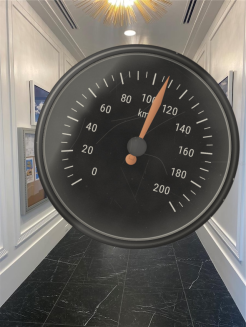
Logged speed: 107.5 km/h
